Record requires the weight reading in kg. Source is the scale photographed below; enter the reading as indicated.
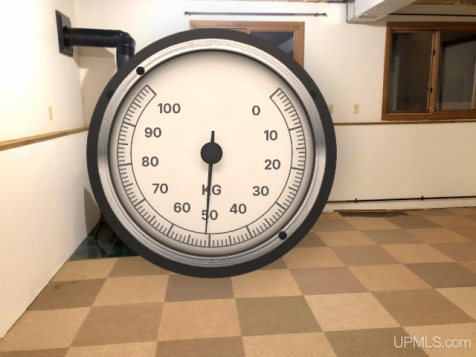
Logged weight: 51 kg
